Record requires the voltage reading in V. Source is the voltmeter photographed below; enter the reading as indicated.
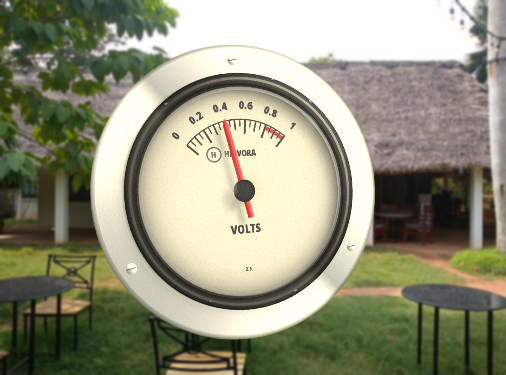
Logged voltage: 0.4 V
